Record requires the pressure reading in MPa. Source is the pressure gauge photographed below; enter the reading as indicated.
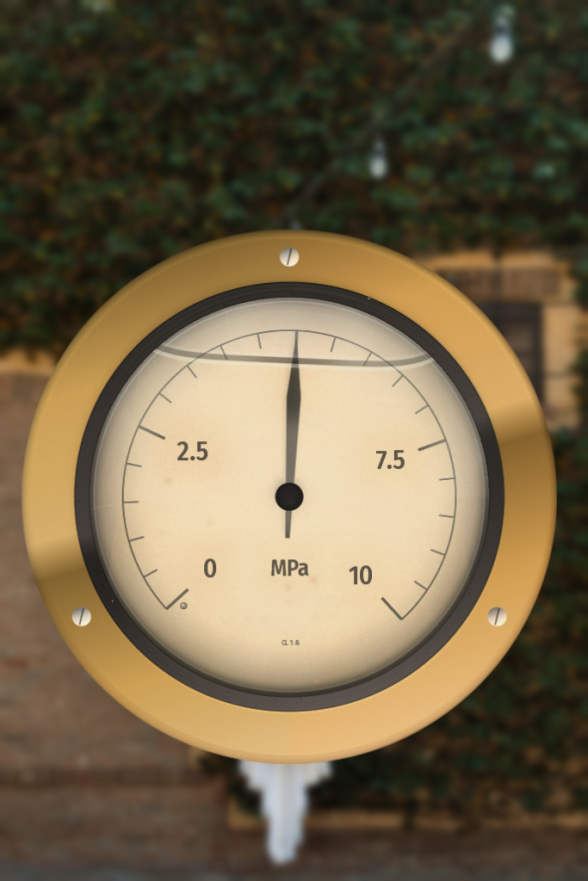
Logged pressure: 5 MPa
